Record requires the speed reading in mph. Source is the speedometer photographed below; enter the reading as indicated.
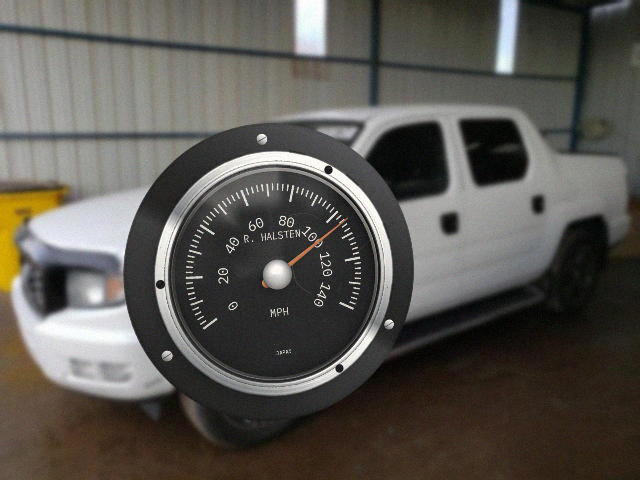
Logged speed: 104 mph
